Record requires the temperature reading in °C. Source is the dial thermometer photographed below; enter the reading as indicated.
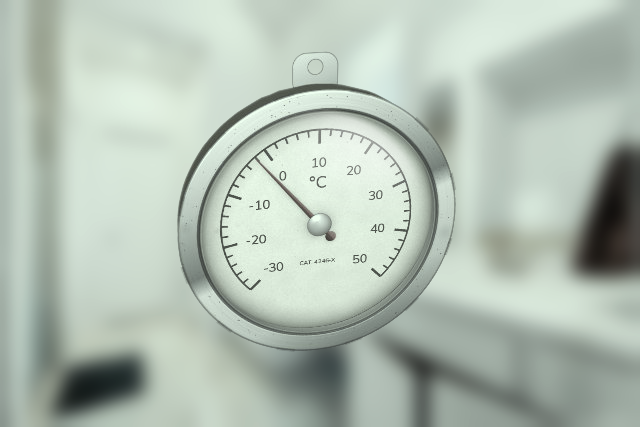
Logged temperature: -2 °C
